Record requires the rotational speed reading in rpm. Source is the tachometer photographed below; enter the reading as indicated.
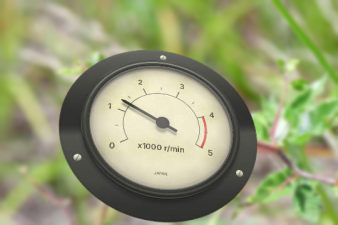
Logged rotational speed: 1250 rpm
